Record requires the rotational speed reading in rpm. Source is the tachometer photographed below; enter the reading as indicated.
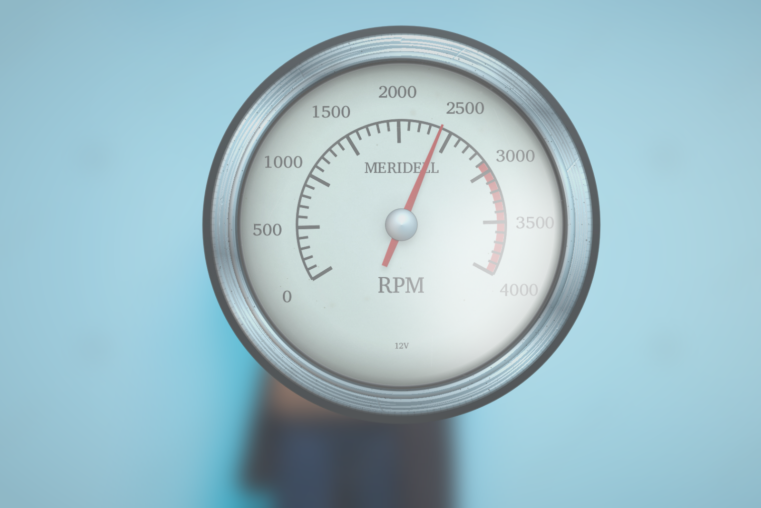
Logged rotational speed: 2400 rpm
